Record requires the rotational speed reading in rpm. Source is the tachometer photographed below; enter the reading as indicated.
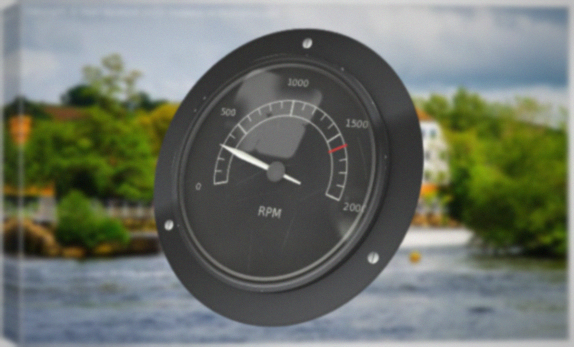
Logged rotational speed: 300 rpm
